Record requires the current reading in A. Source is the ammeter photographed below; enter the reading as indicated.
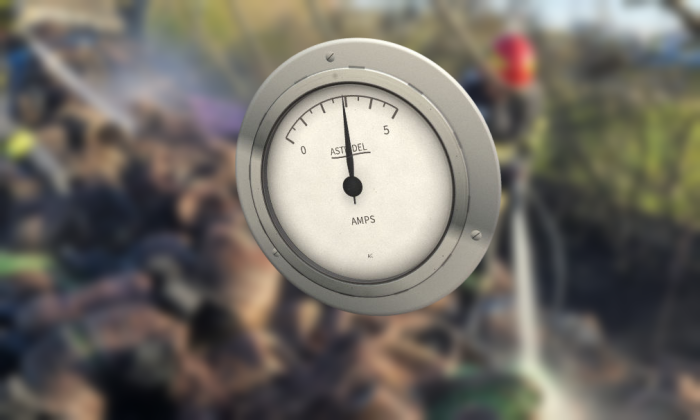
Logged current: 3 A
